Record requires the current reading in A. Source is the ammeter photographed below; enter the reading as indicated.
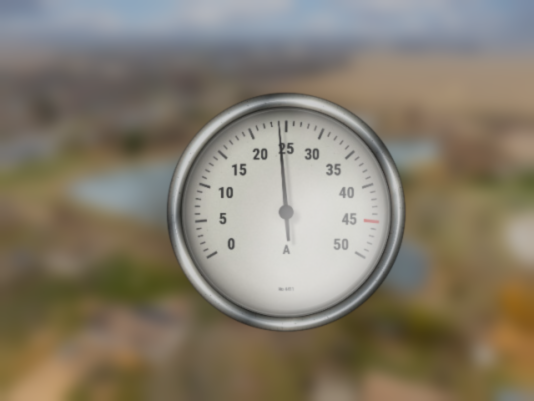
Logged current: 24 A
